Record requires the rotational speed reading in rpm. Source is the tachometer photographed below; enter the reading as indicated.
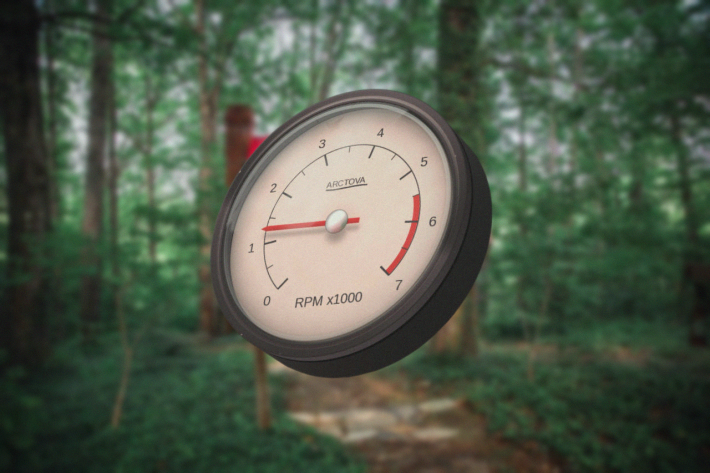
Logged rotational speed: 1250 rpm
